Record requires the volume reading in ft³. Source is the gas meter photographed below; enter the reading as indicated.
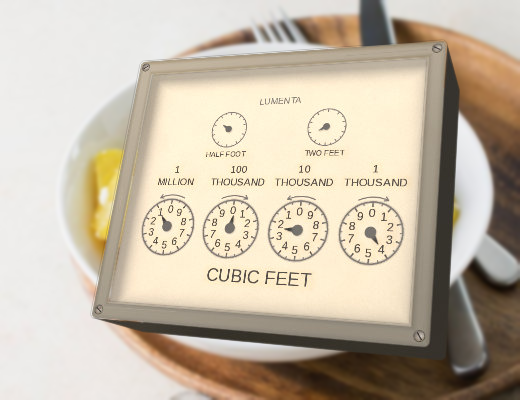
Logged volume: 102400 ft³
